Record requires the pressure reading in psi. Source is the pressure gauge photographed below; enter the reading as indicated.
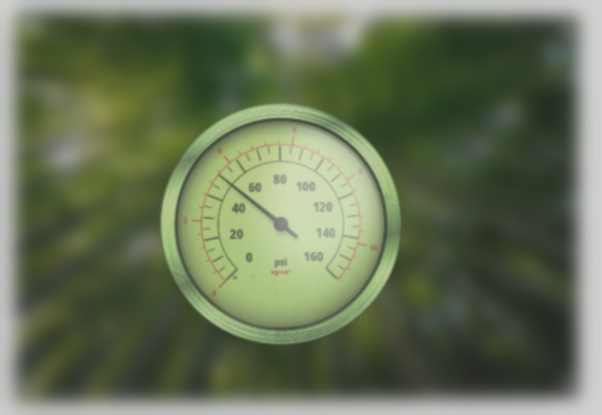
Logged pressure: 50 psi
